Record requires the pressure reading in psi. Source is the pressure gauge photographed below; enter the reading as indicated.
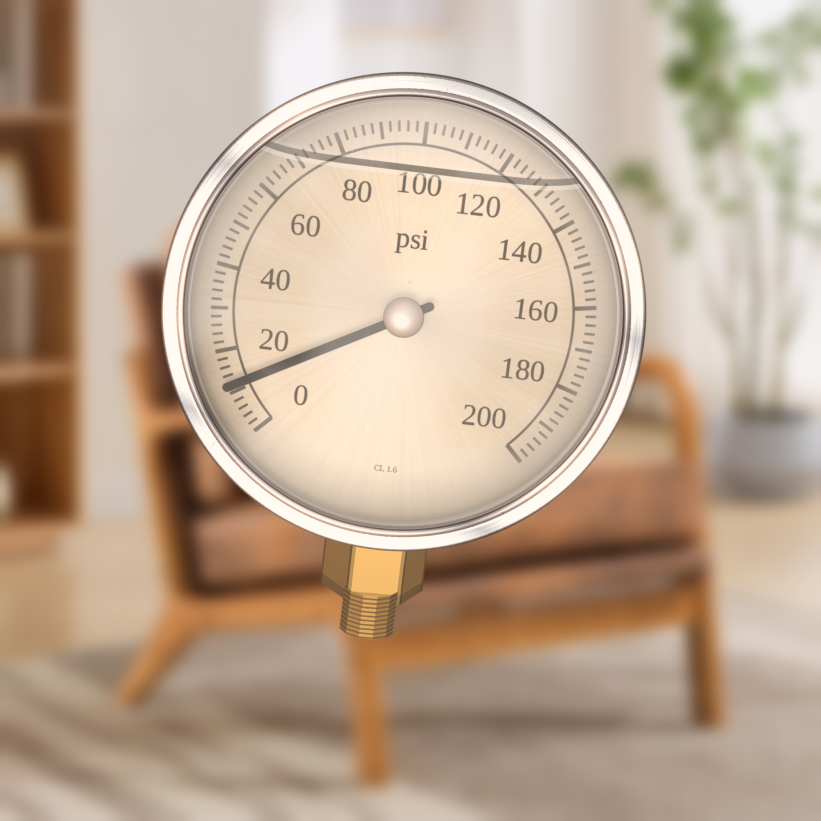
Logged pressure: 12 psi
